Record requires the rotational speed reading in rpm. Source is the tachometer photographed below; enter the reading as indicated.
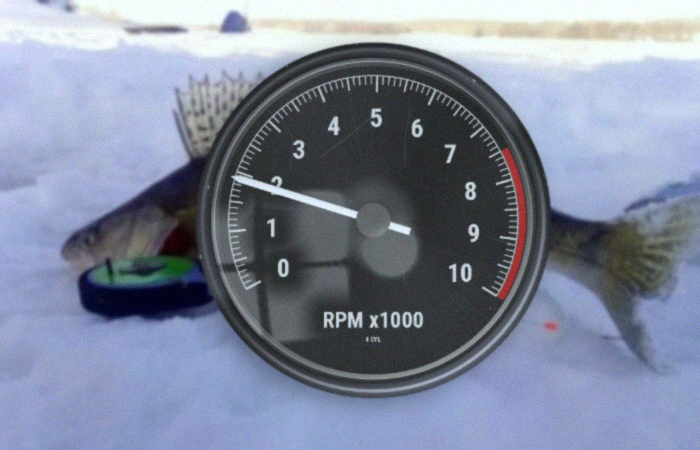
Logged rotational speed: 1900 rpm
